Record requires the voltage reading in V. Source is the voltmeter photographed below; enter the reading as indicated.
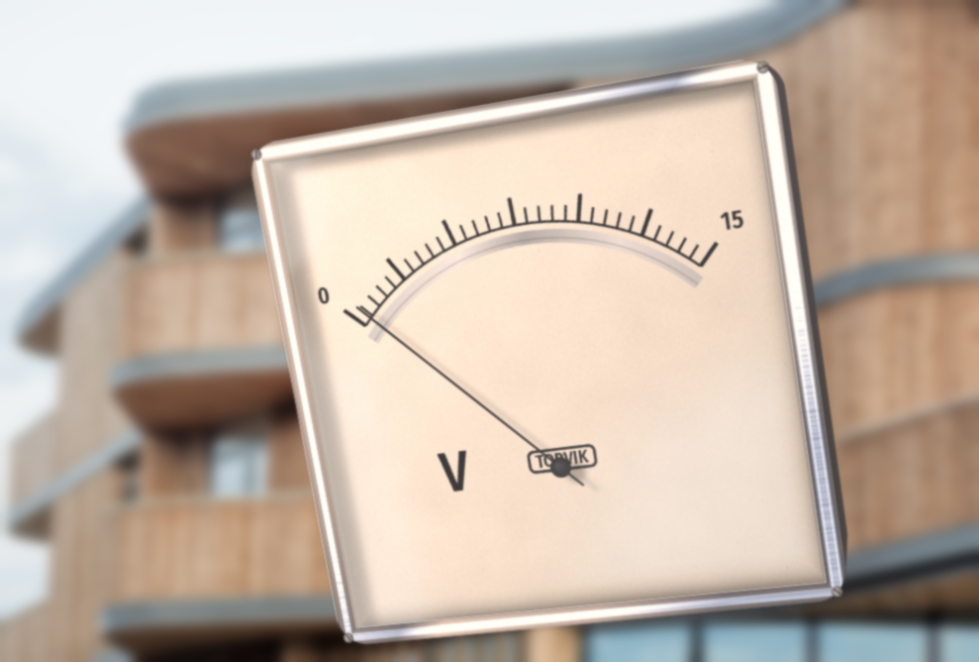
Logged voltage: 0.5 V
